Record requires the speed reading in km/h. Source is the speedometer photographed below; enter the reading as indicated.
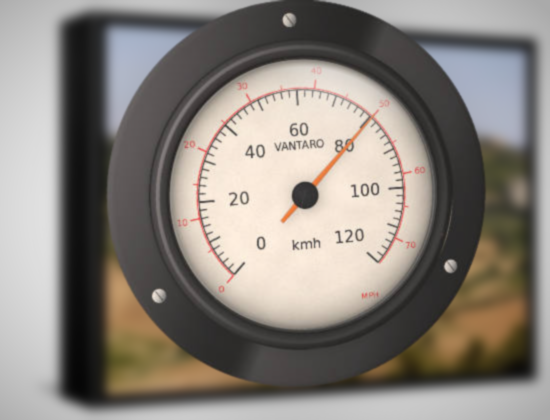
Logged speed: 80 km/h
